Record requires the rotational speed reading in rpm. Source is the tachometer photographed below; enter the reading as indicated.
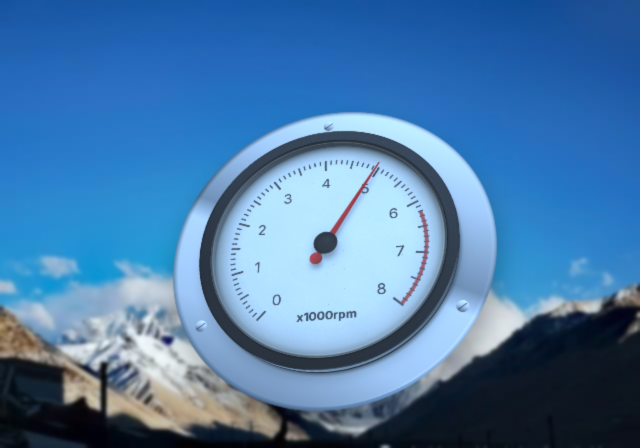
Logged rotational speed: 5000 rpm
